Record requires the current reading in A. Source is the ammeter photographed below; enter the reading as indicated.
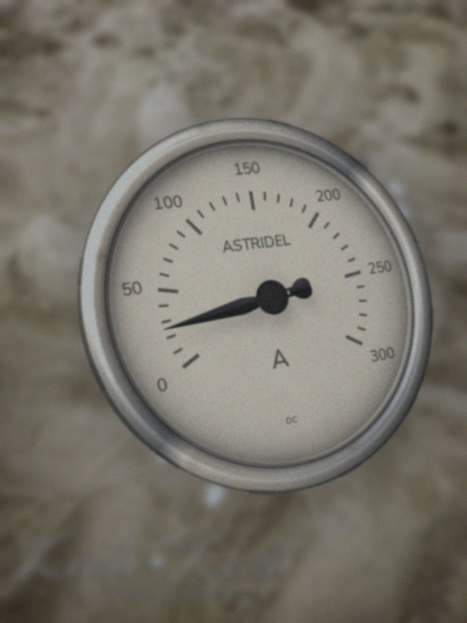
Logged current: 25 A
